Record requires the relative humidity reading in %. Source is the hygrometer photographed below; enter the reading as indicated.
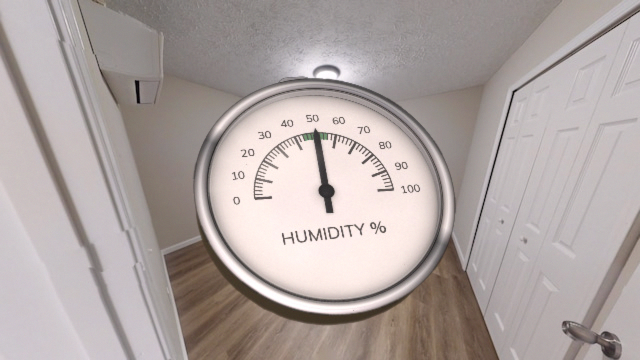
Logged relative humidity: 50 %
